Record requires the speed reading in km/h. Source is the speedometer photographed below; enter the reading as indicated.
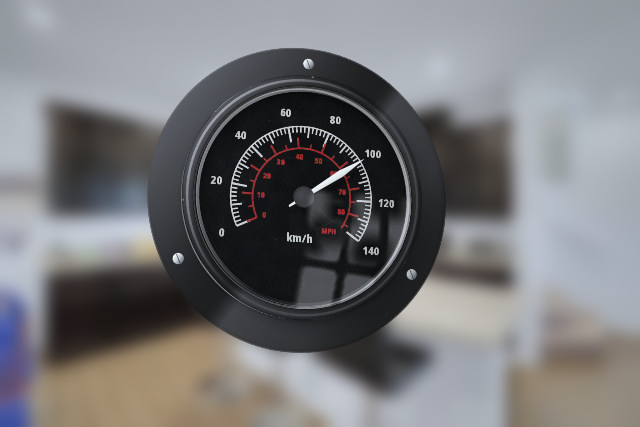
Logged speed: 100 km/h
